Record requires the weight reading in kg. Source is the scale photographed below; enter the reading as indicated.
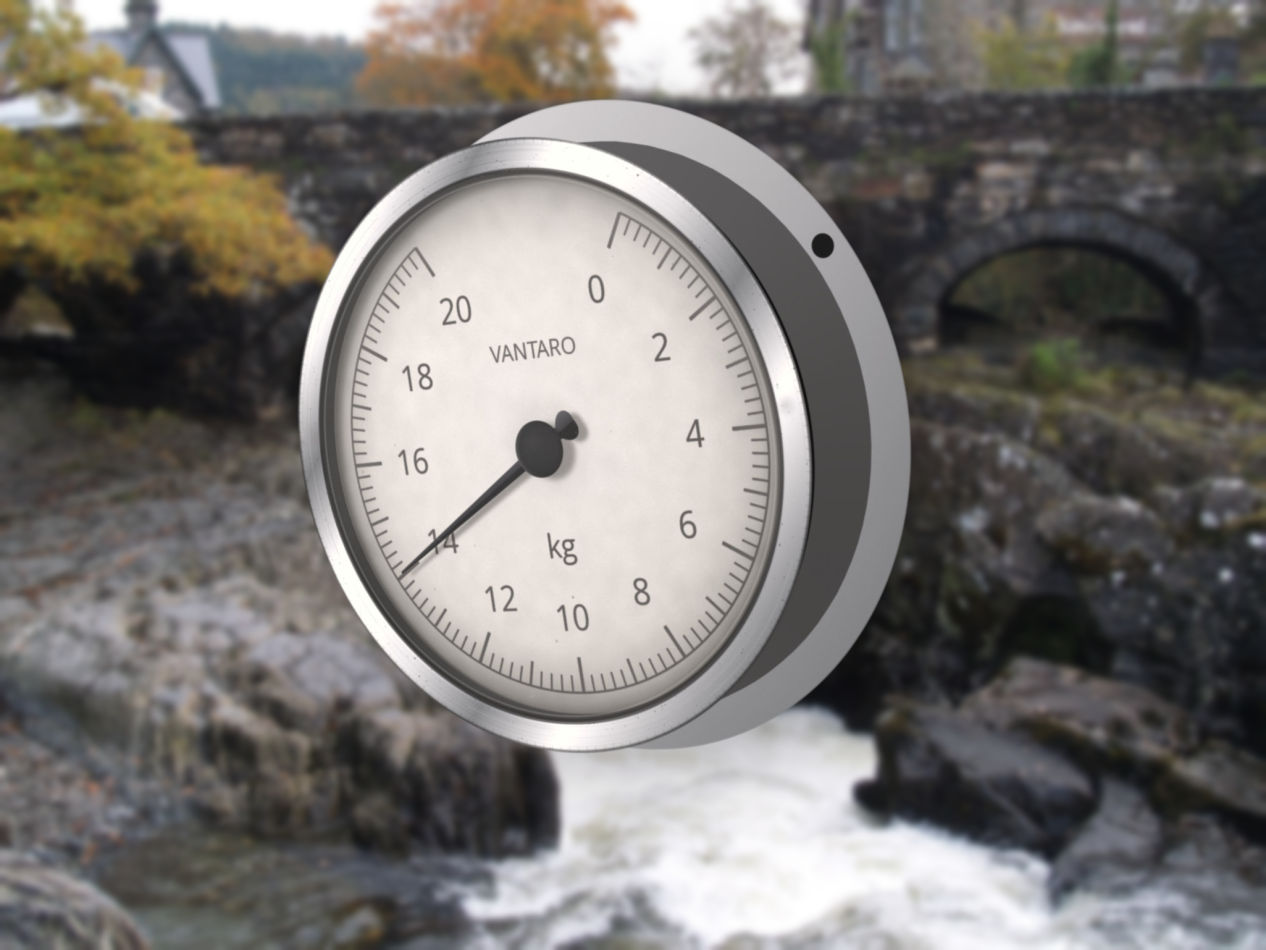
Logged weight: 14 kg
